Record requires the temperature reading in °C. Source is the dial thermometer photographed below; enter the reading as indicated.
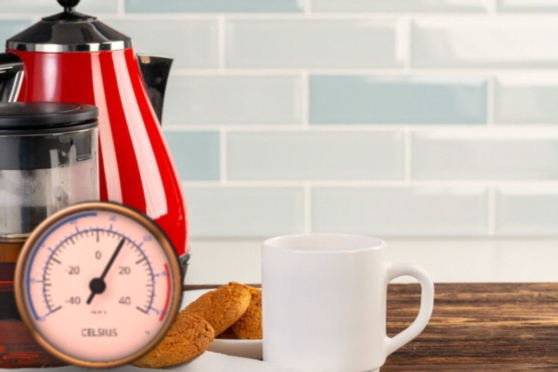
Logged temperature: 10 °C
